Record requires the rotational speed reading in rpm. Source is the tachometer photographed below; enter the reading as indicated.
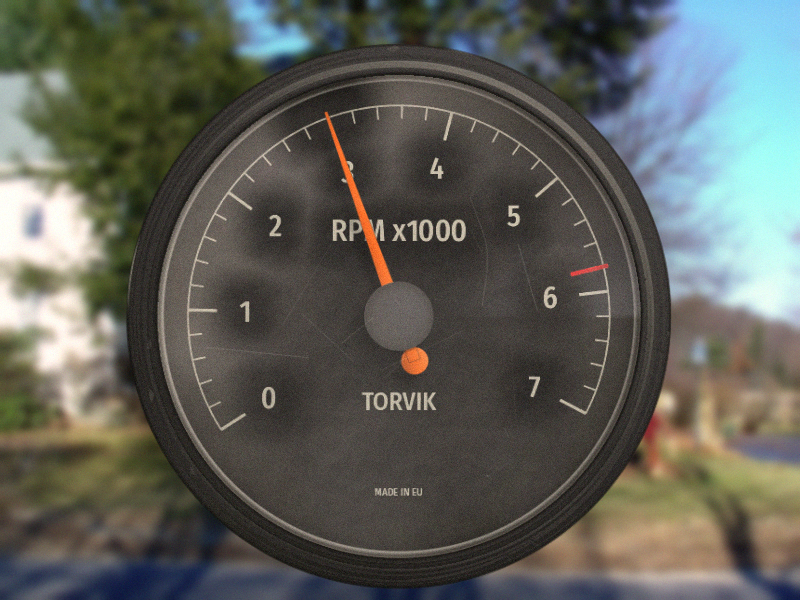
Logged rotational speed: 3000 rpm
